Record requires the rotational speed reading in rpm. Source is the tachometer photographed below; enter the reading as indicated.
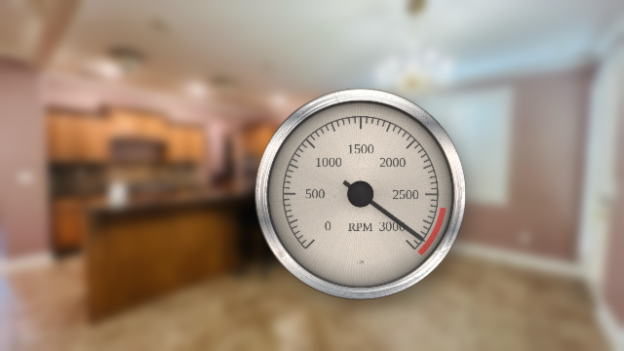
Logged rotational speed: 2900 rpm
